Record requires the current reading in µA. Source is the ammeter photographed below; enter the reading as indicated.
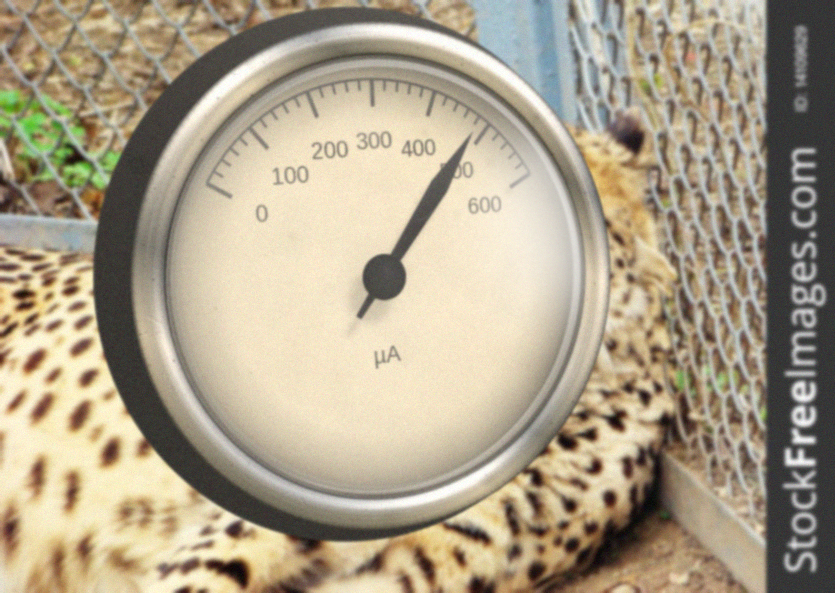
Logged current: 480 µA
